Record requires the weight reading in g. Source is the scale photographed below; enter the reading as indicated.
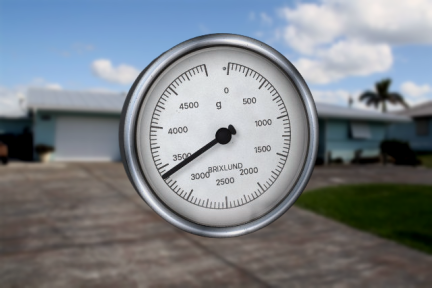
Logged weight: 3400 g
